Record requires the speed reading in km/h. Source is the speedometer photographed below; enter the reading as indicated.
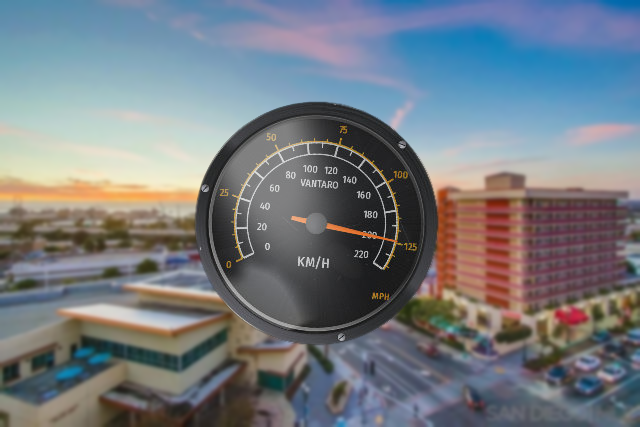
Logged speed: 200 km/h
